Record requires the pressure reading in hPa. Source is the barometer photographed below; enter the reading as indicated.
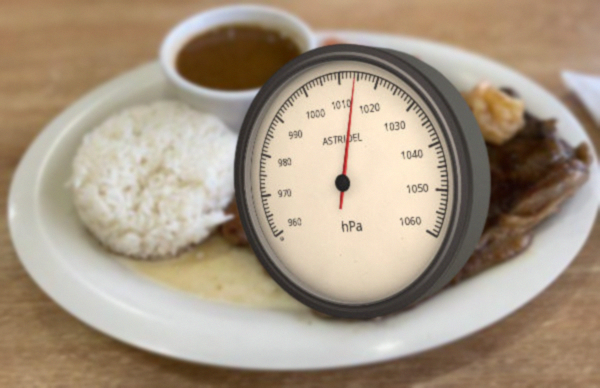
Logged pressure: 1015 hPa
